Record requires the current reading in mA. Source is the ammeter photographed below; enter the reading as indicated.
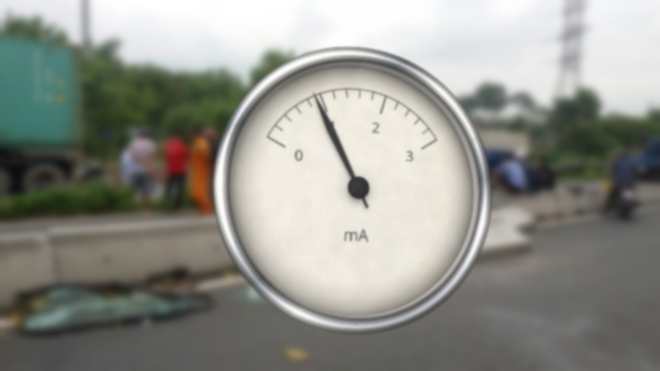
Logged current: 0.9 mA
